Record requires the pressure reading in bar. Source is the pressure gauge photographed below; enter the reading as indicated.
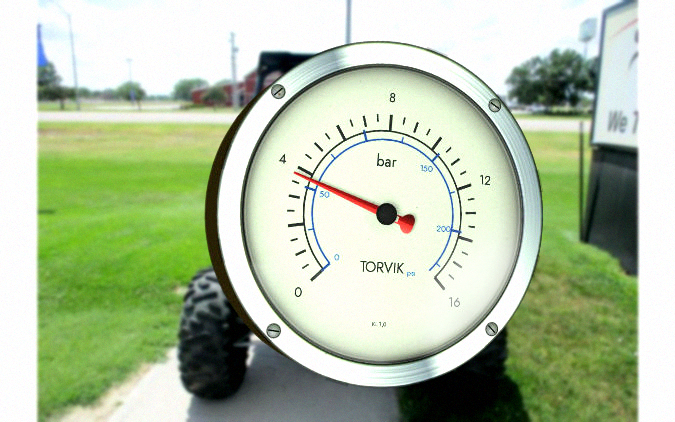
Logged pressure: 3.75 bar
